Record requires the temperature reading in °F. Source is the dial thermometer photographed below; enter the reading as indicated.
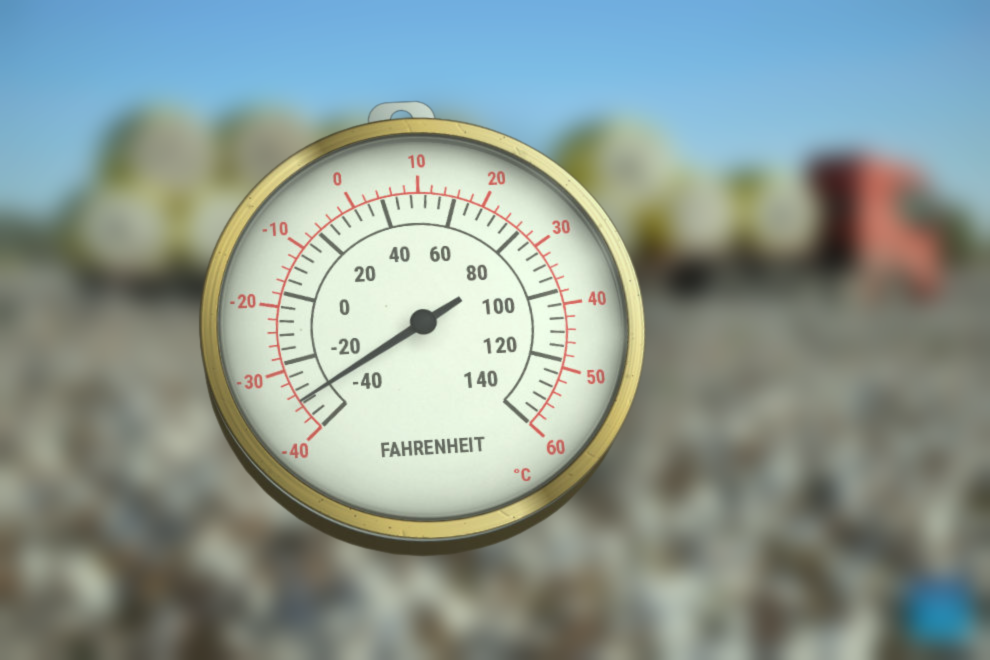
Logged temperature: -32 °F
